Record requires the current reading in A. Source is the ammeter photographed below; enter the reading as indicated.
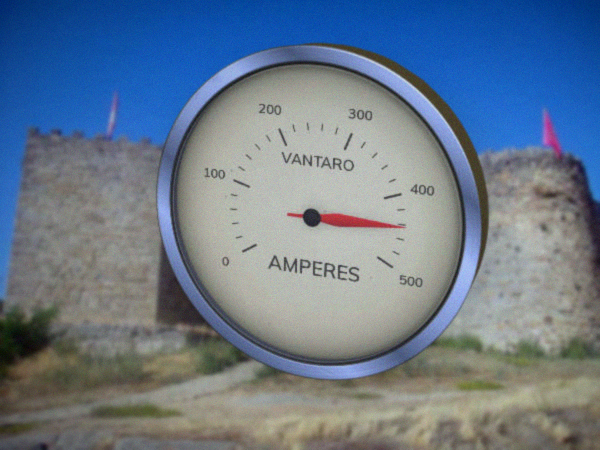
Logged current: 440 A
